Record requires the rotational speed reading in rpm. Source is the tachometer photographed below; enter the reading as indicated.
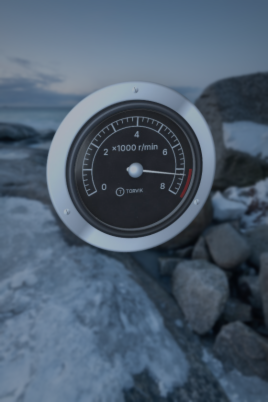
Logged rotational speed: 7200 rpm
